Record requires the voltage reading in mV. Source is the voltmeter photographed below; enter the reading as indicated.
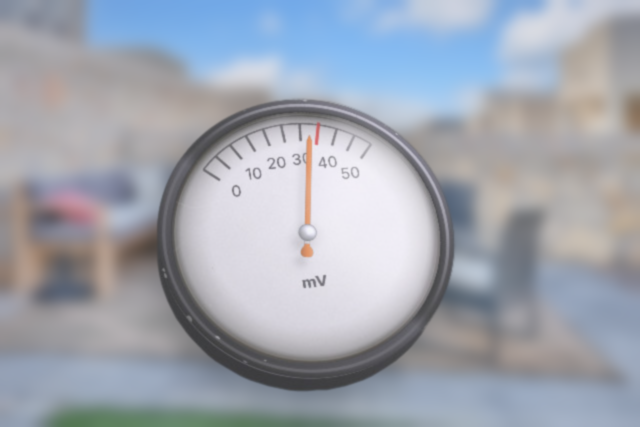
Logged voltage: 32.5 mV
